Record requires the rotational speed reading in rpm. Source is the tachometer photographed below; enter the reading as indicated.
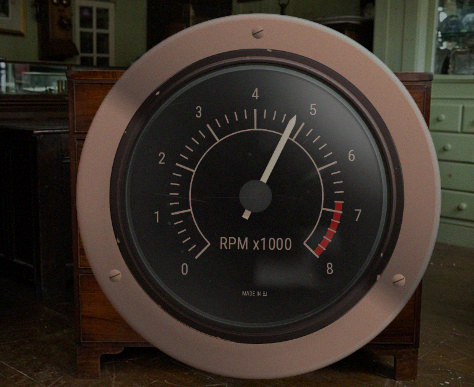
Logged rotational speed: 4800 rpm
